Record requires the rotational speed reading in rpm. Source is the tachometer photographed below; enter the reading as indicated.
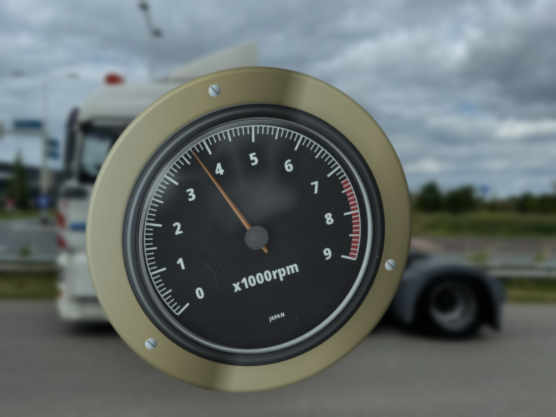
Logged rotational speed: 3700 rpm
